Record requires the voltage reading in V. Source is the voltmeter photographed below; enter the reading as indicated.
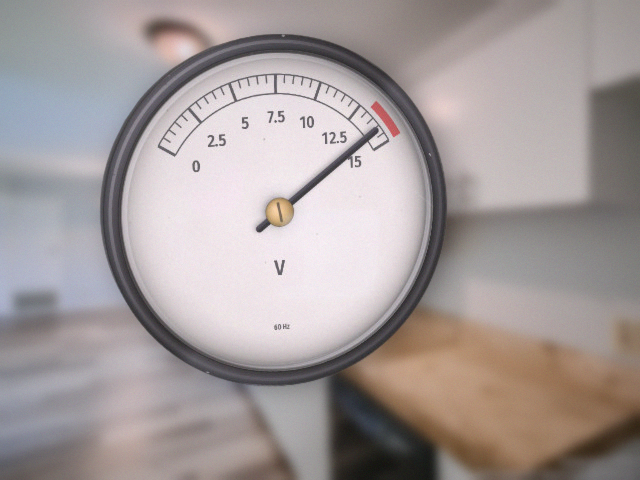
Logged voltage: 14 V
